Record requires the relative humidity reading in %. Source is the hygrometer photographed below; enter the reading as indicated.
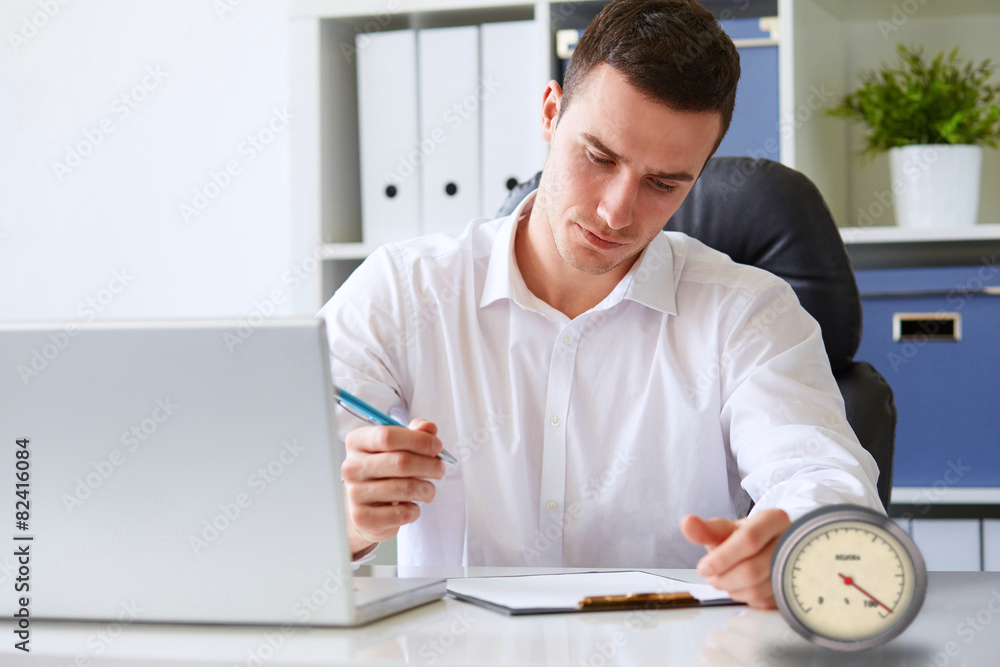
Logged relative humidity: 96 %
